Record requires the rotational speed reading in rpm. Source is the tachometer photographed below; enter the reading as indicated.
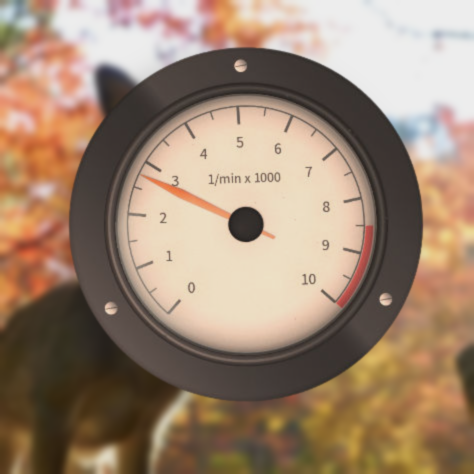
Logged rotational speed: 2750 rpm
